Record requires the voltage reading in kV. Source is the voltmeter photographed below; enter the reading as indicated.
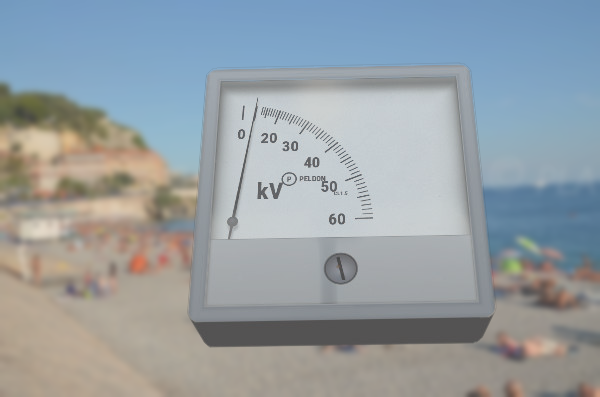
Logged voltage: 10 kV
